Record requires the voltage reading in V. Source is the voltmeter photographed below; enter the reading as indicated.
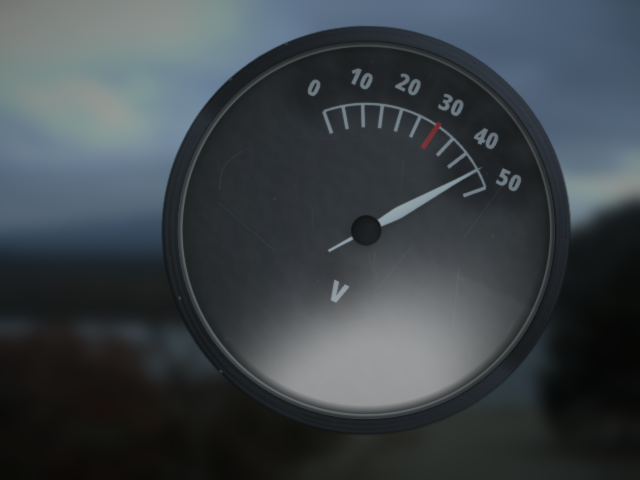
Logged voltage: 45 V
